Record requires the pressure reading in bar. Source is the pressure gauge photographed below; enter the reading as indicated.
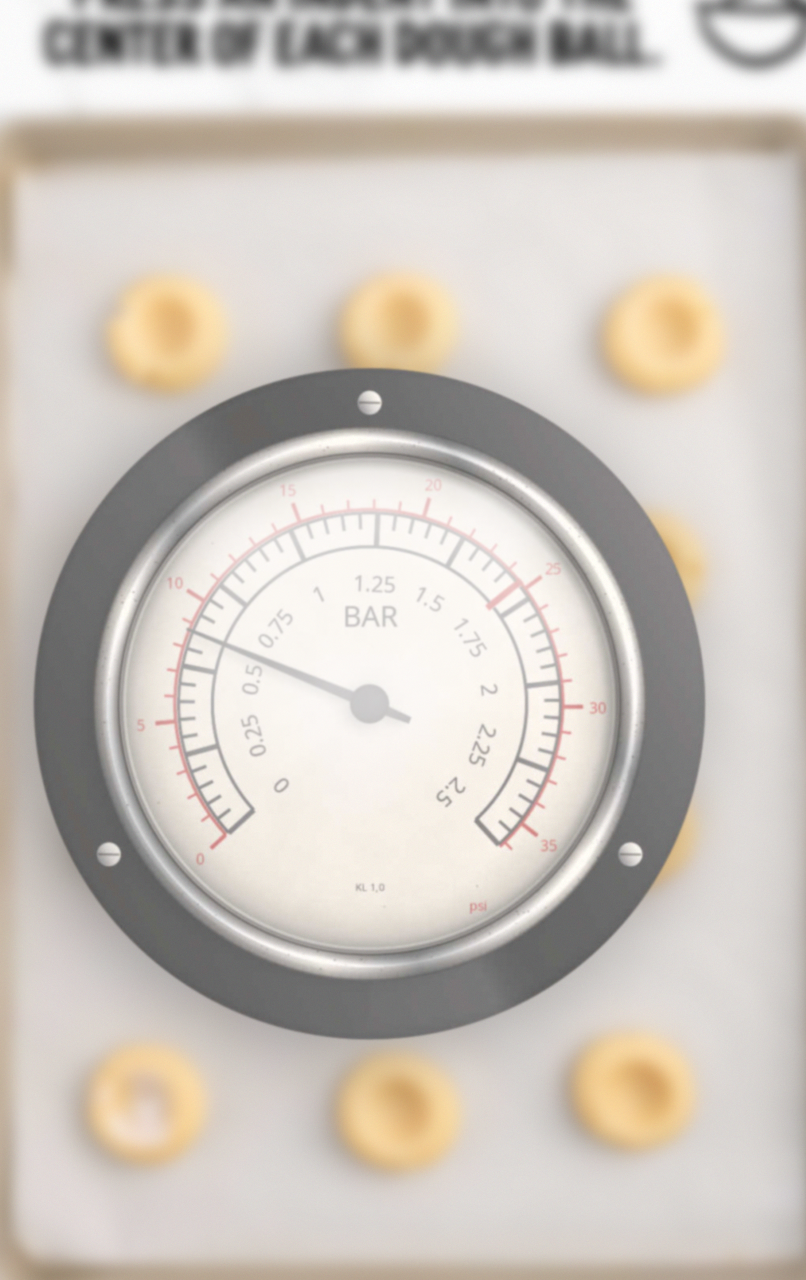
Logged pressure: 0.6 bar
